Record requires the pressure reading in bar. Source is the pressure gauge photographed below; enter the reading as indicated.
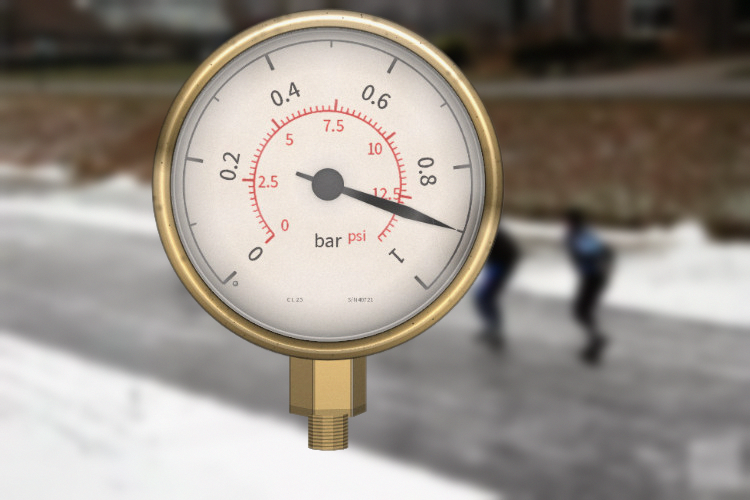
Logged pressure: 0.9 bar
